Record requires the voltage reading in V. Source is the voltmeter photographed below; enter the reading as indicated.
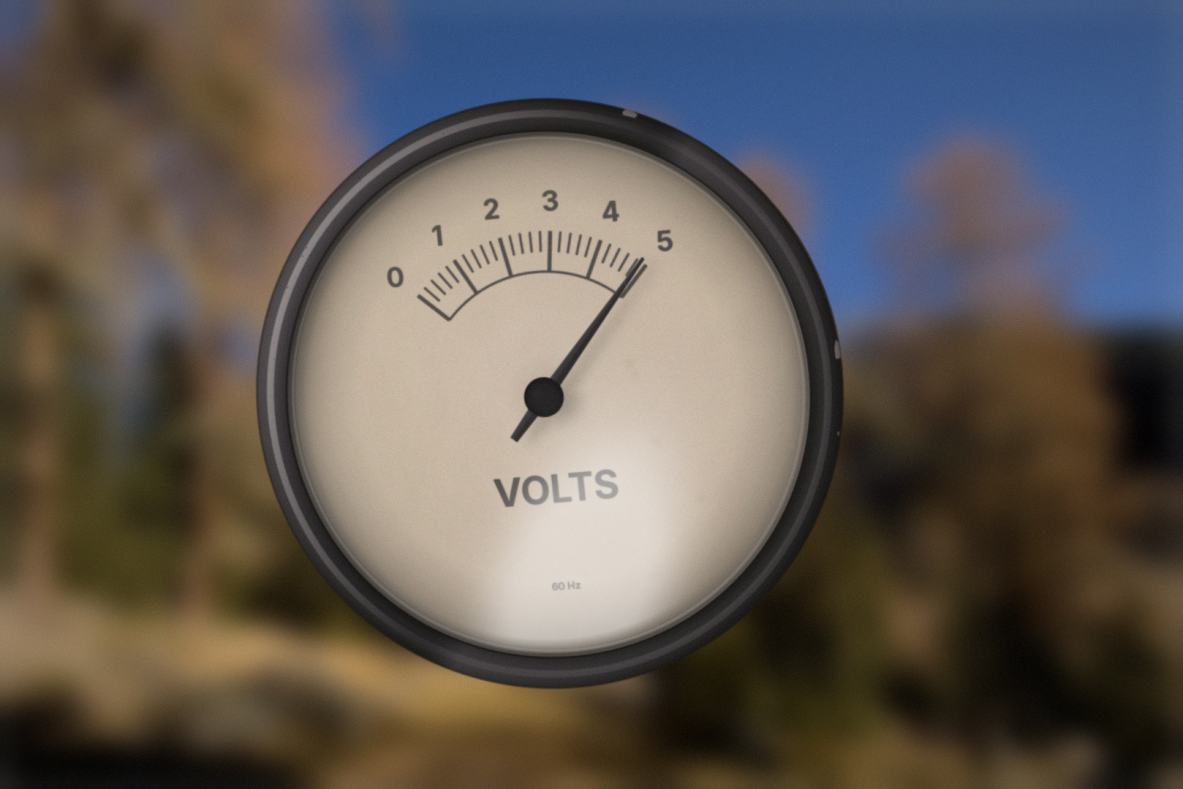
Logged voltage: 4.9 V
